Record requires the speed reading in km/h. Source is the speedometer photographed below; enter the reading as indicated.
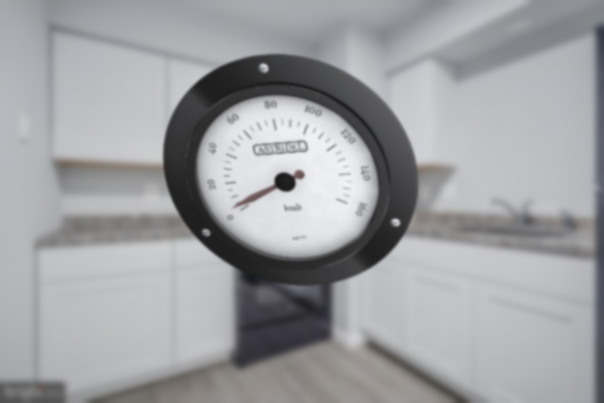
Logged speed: 5 km/h
